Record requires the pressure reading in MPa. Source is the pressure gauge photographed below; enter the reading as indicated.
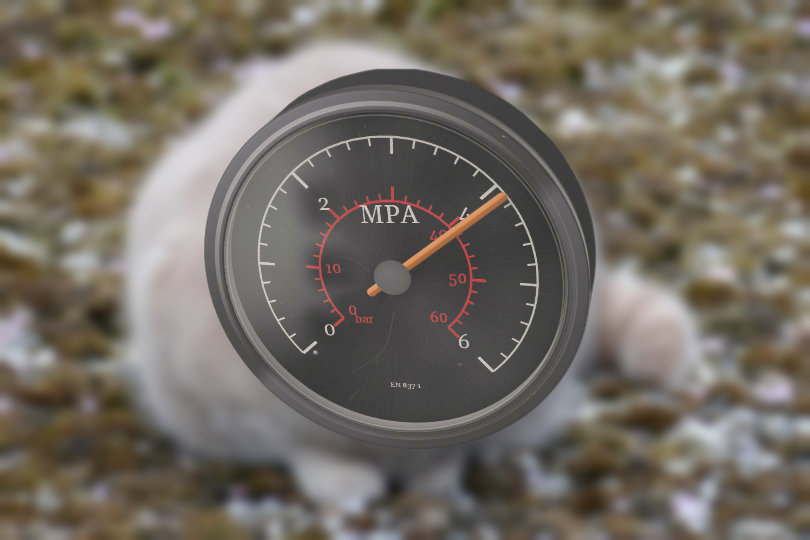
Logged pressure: 4.1 MPa
